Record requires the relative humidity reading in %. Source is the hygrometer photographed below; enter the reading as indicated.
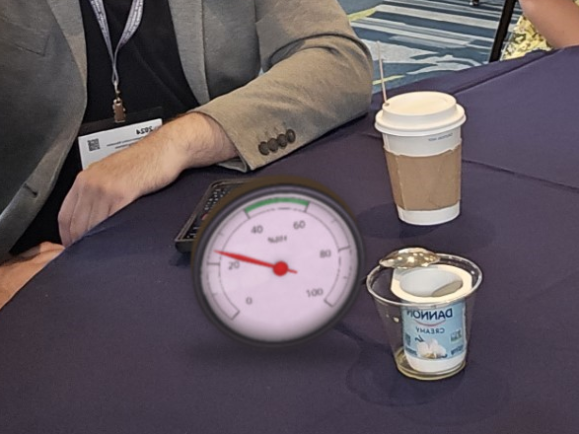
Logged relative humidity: 25 %
